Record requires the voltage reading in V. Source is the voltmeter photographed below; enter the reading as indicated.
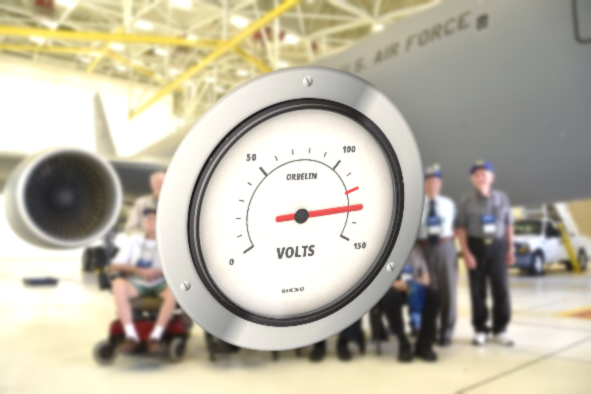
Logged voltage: 130 V
